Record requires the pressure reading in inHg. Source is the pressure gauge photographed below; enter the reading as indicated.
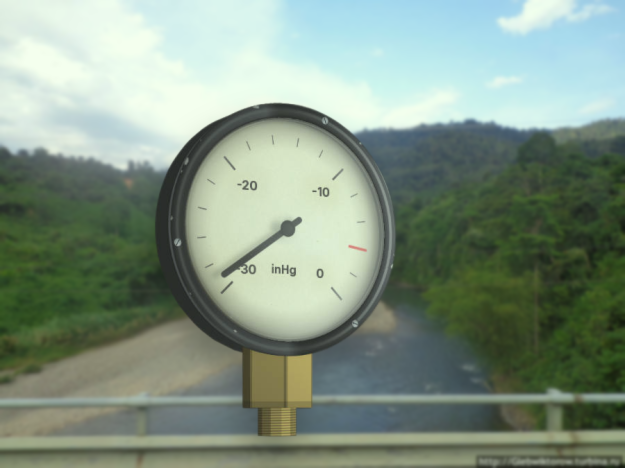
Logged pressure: -29 inHg
